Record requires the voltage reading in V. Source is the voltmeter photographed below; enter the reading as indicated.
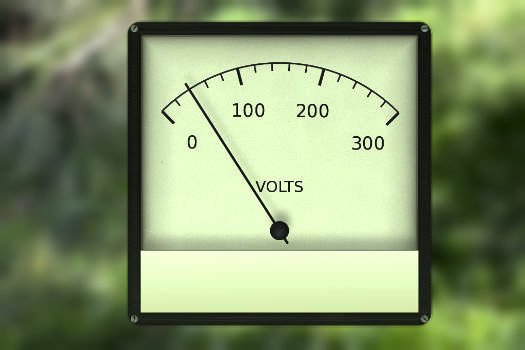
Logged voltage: 40 V
